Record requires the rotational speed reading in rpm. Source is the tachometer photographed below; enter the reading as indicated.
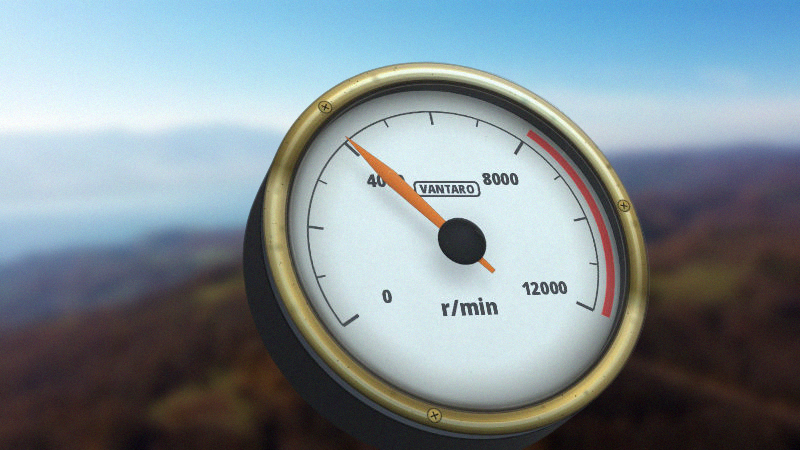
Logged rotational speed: 4000 rpm
